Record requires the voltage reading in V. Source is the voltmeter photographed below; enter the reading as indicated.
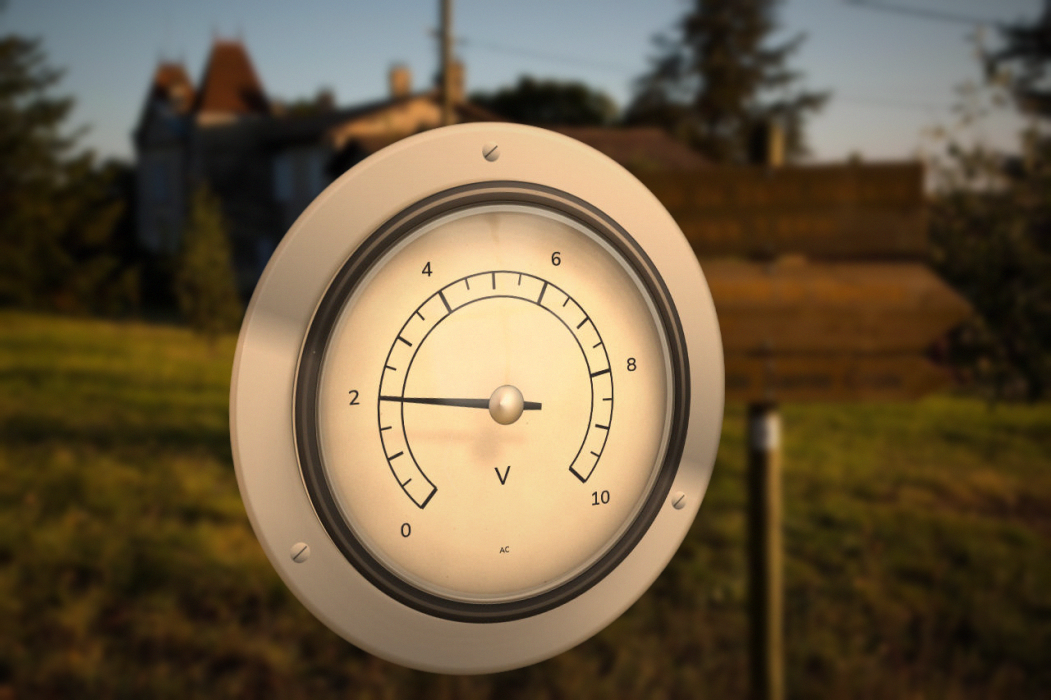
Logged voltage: 2 V
